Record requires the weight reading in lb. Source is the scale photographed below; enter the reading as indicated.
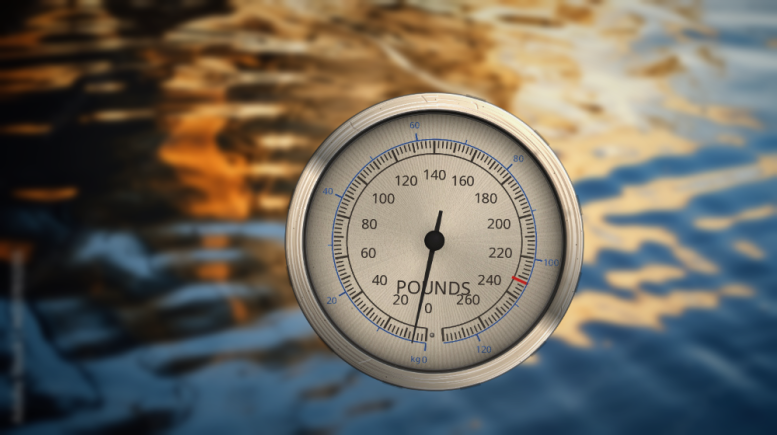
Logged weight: 6 lb
